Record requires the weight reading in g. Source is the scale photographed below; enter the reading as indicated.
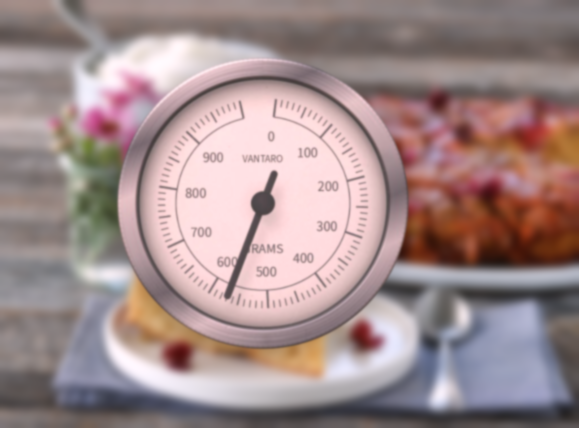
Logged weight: 570 g
